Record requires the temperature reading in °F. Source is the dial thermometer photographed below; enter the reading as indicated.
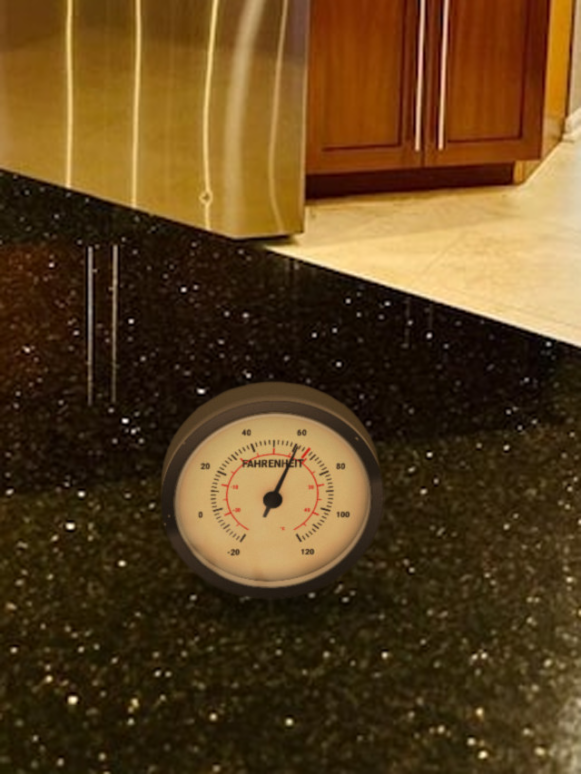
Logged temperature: 60 °F
